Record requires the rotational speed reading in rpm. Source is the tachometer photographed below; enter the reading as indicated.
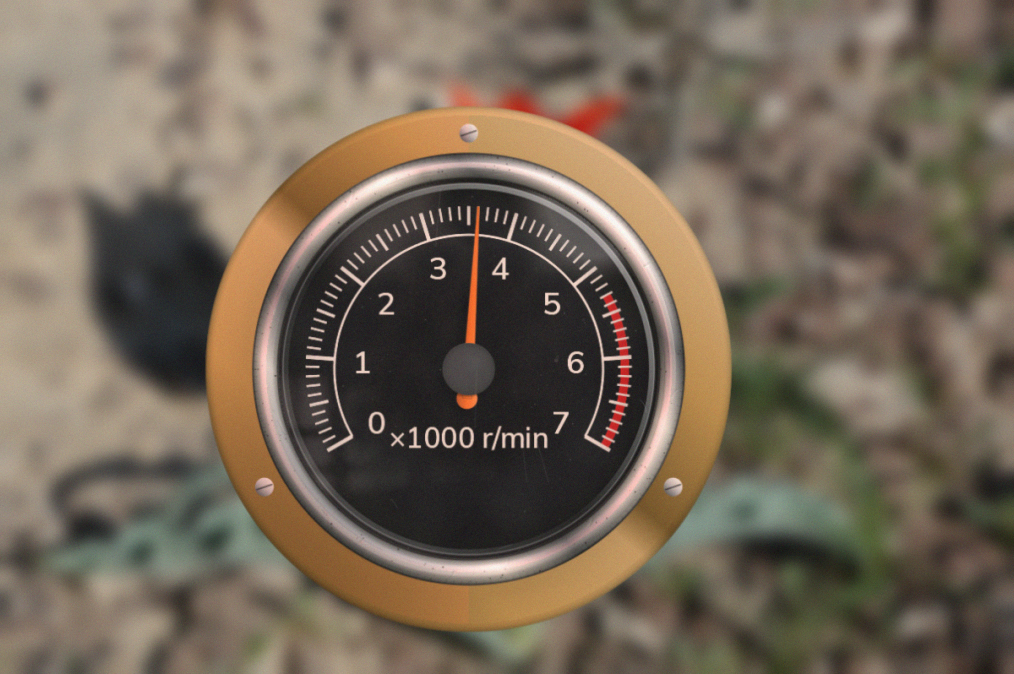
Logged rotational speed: 3600 rpm
